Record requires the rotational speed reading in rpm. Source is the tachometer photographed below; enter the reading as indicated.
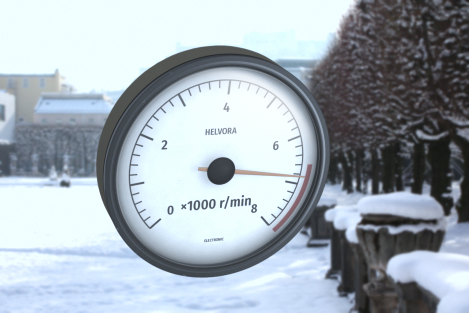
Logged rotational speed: 6800 rpm
